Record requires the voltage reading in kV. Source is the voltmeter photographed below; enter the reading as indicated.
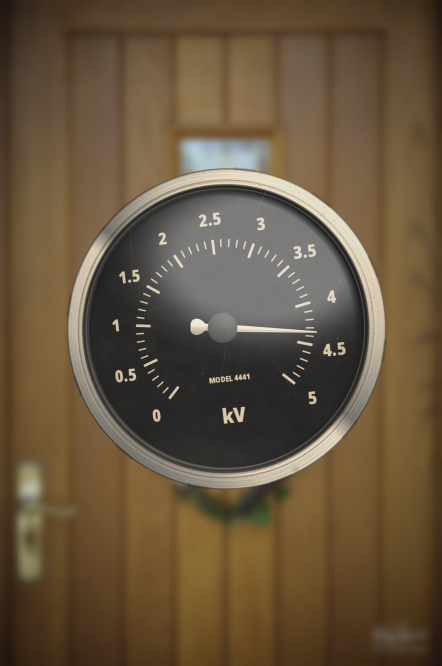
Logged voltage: 4.35 kV
